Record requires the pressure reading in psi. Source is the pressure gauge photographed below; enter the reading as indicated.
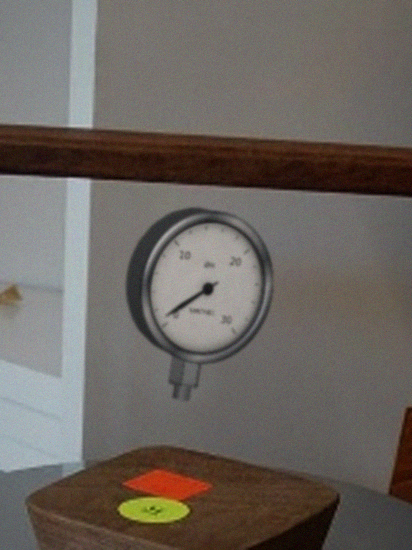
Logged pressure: 1 psi
